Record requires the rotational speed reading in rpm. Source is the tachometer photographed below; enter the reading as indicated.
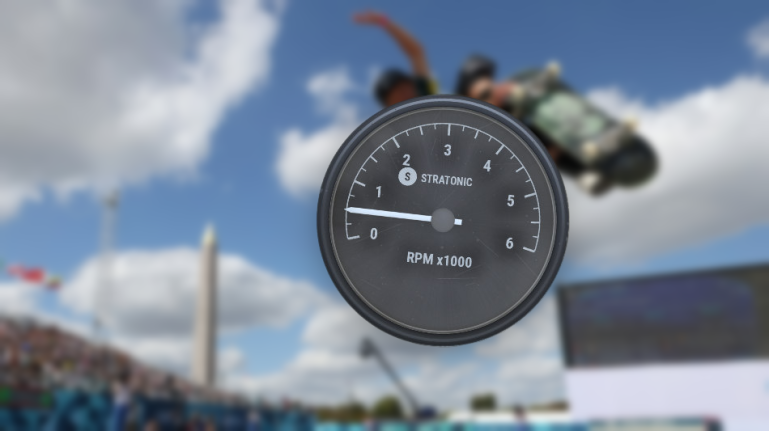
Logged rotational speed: 500 rpm
